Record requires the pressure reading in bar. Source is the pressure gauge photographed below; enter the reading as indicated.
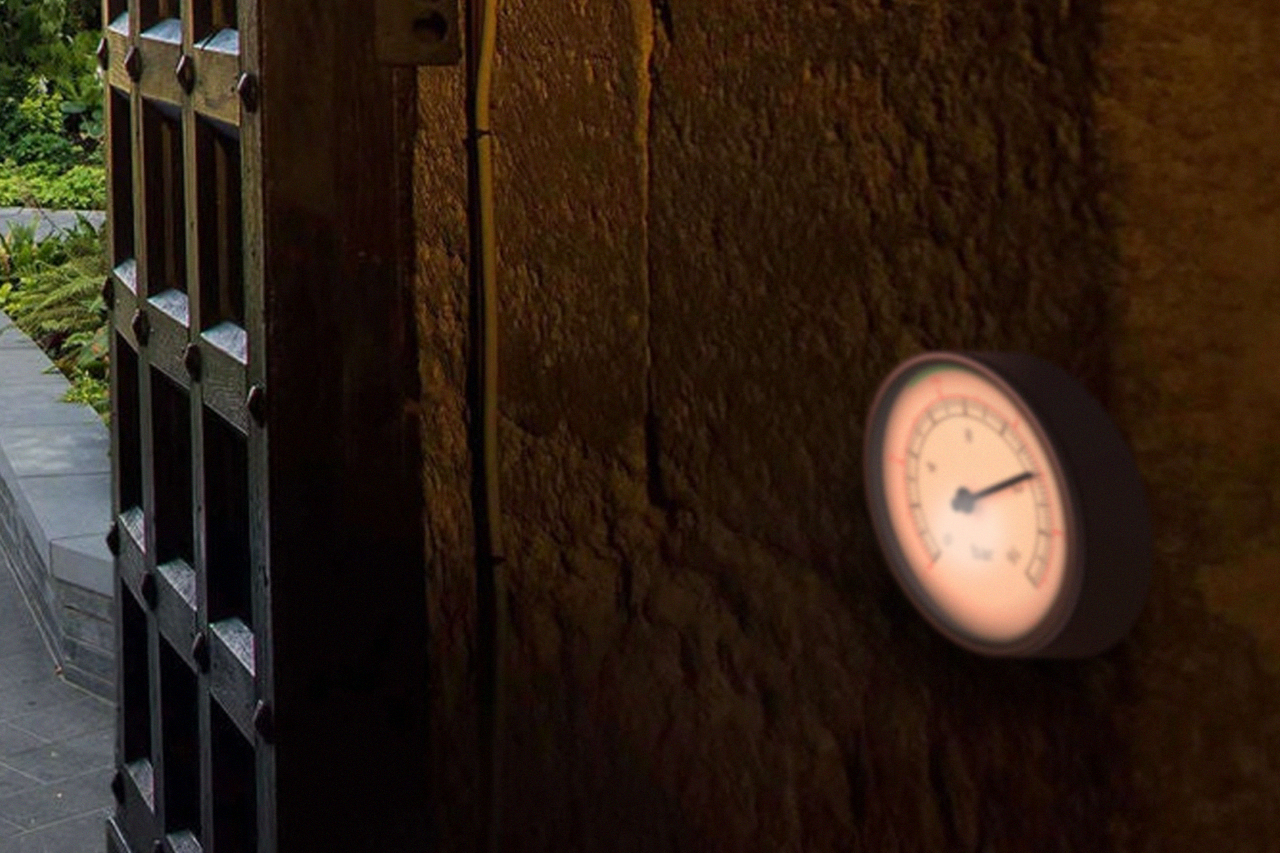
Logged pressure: 12 bar
